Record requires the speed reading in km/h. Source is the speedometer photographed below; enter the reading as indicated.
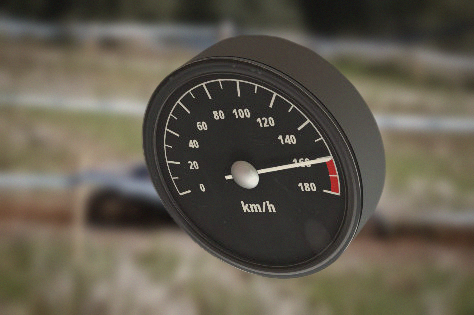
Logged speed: 160 km/h
